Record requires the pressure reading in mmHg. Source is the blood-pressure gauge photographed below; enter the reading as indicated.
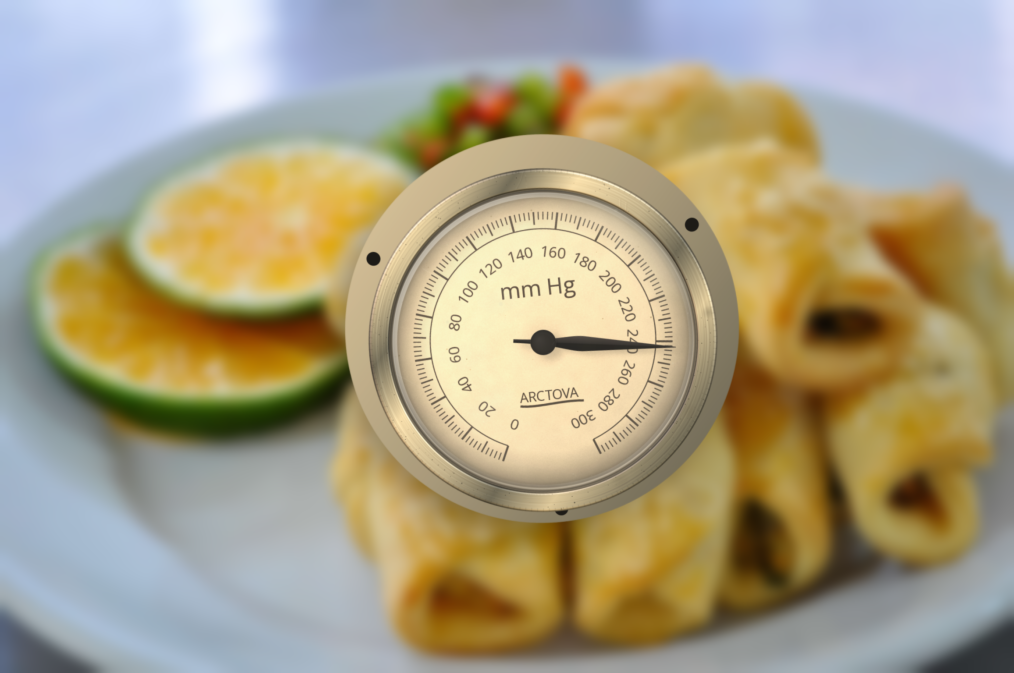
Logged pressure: 242 mmHg
